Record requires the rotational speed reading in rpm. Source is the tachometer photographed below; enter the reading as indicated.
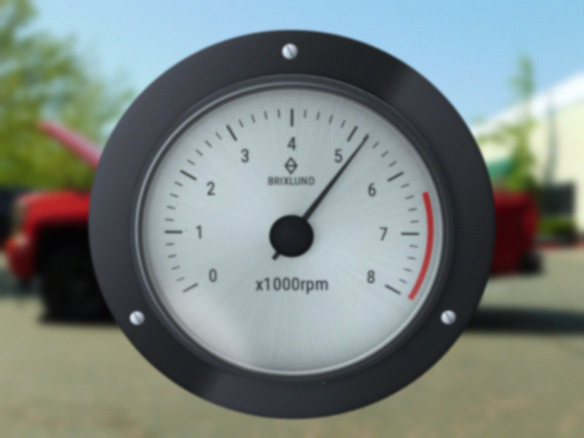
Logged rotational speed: 5200 rpm
